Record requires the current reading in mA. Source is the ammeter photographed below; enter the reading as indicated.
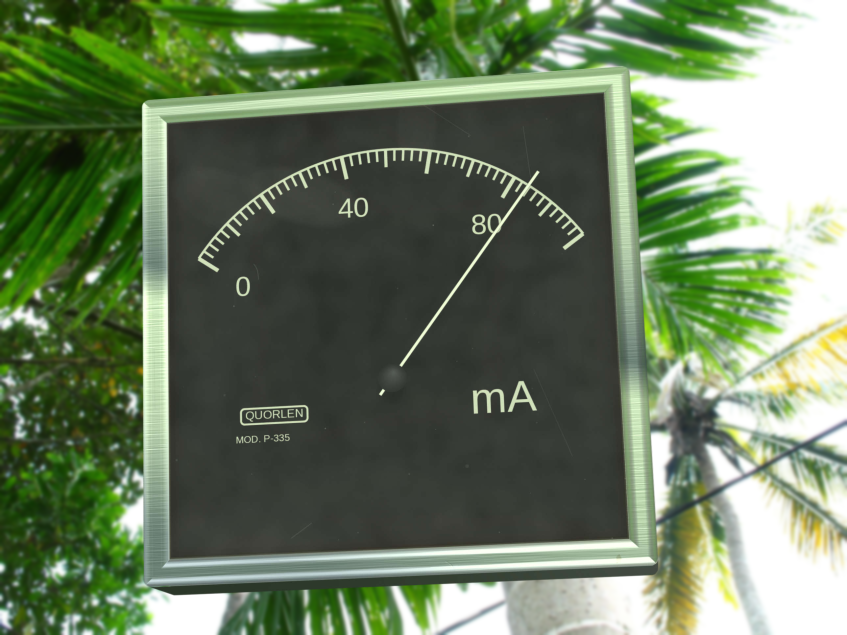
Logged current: 84 mA
